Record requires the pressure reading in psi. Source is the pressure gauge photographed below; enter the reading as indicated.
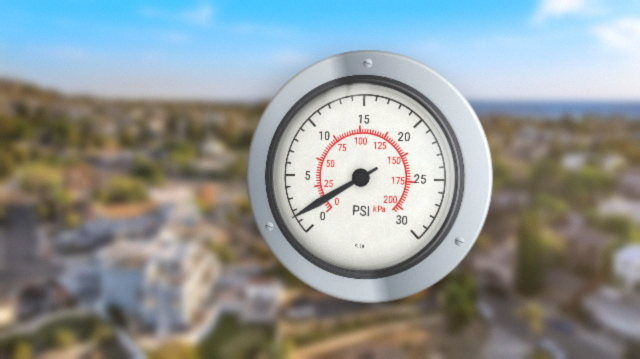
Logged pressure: 1.5 psi
